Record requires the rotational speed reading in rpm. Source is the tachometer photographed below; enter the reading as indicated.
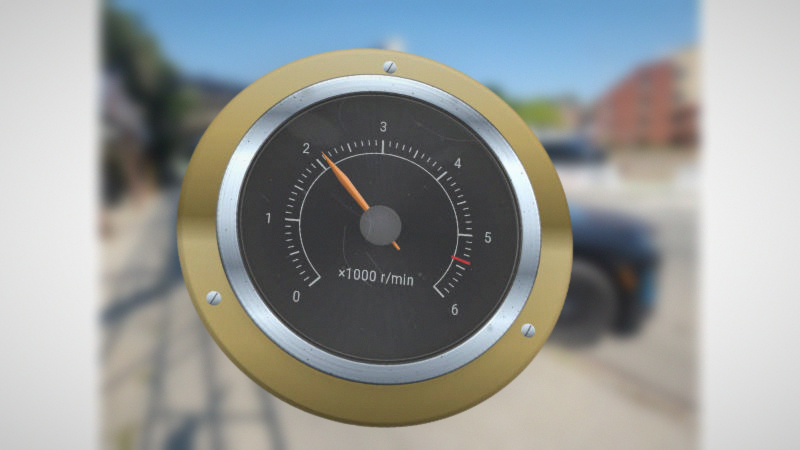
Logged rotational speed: 2100 rpm
